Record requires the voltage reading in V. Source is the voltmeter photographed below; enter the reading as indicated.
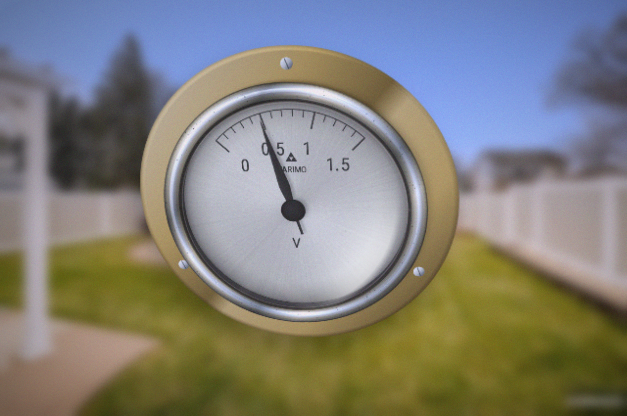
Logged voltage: 0.5 V
